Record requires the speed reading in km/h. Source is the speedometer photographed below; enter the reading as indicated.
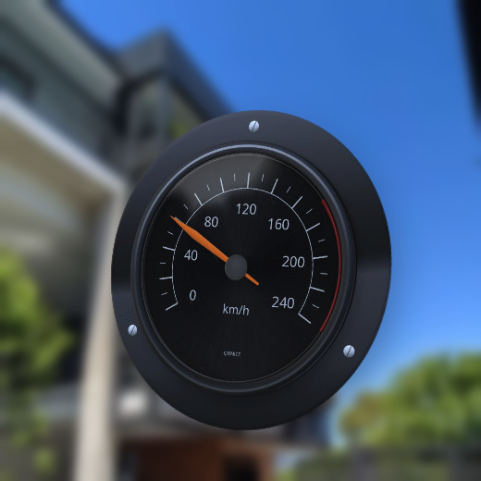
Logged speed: 60 km/h
